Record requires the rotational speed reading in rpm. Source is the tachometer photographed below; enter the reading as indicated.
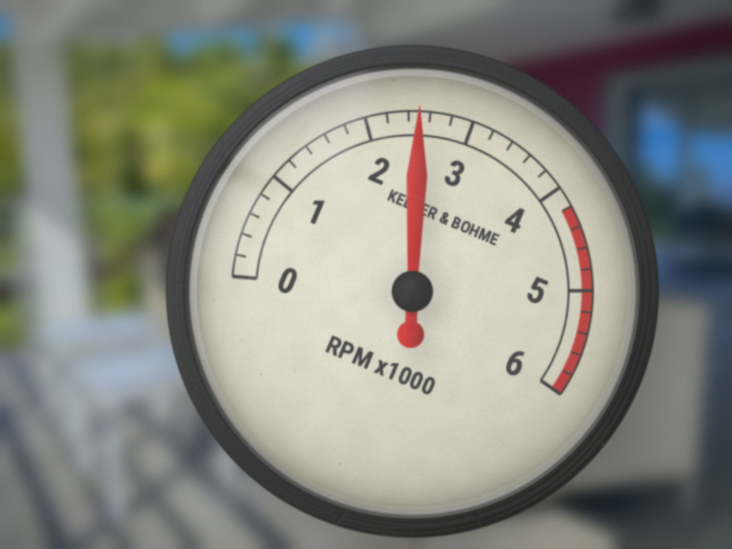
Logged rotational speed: 2500 rpm
